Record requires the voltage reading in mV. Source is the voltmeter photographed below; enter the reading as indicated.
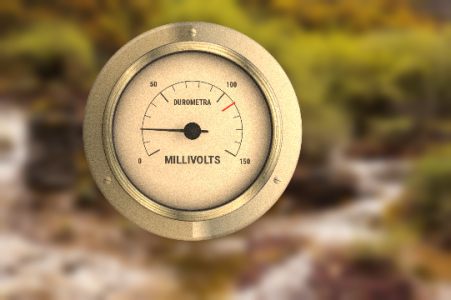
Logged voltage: 20 mV
